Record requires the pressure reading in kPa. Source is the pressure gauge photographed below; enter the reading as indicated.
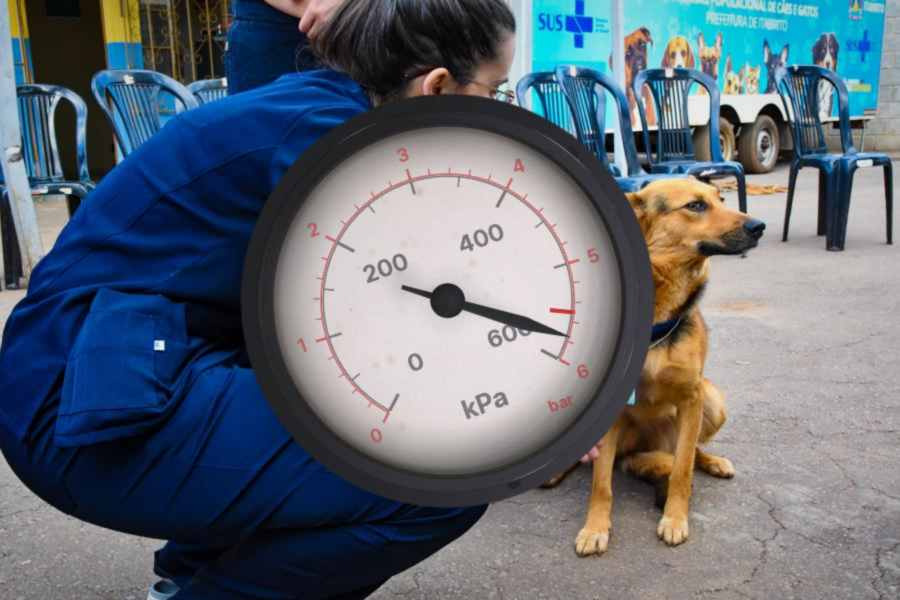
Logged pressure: 575 kPa
